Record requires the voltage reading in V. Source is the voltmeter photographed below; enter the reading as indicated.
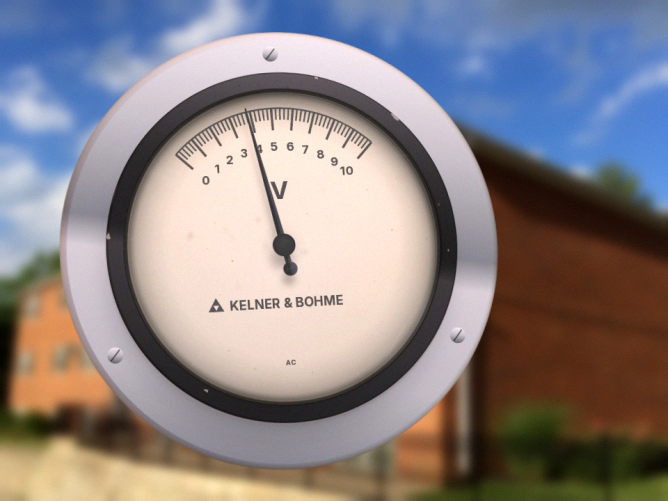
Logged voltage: 3.8 V
